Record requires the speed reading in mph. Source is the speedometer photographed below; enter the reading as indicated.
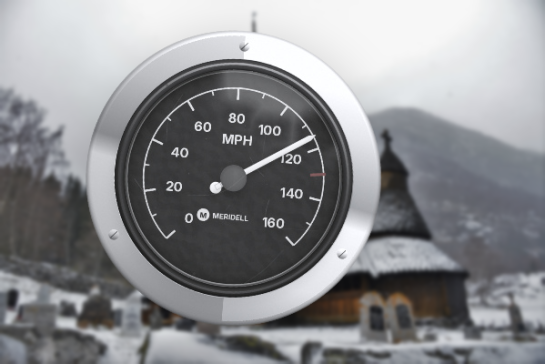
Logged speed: 115 mph
